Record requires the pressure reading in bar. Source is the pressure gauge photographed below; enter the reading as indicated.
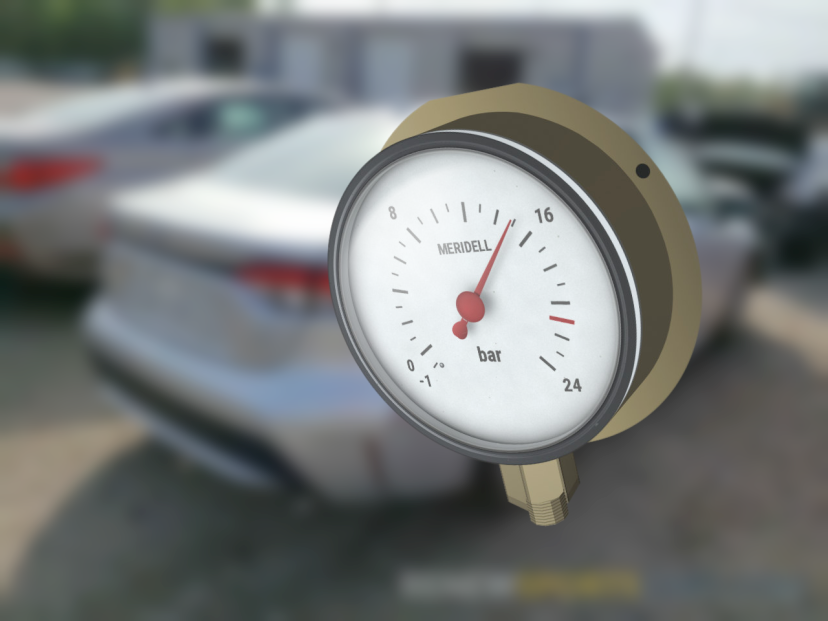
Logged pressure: 15 bar
